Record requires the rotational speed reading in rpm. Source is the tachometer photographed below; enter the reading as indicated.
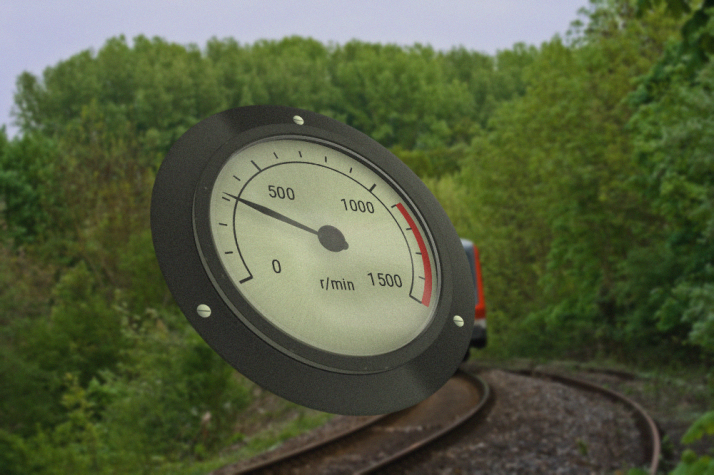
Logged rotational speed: 300 rpm
